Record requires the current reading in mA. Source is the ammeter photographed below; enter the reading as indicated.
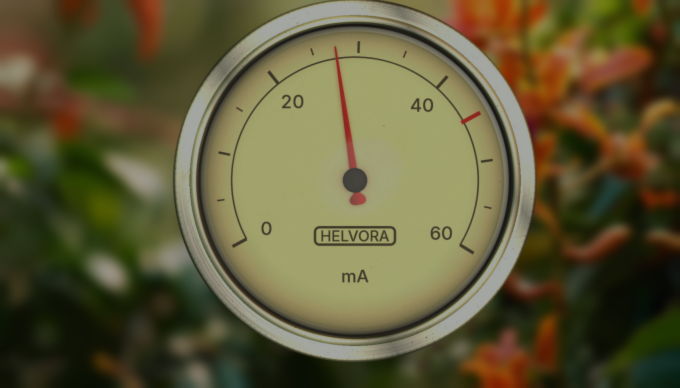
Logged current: 27.5 mA
